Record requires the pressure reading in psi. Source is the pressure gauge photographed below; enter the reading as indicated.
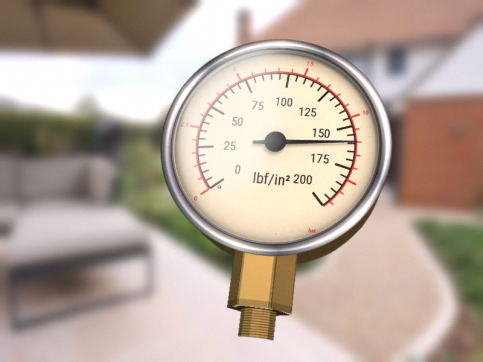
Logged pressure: 160 psi
